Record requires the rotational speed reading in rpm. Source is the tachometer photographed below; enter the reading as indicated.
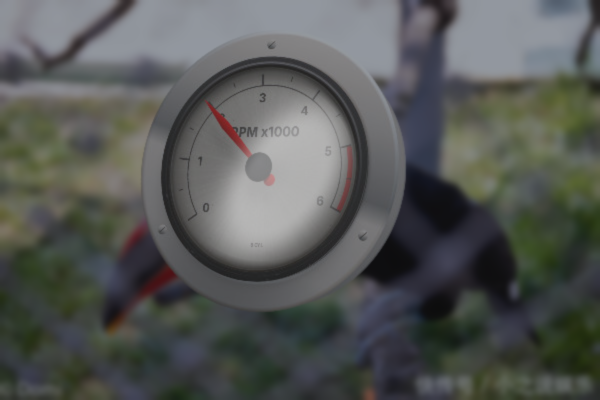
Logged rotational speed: 2000 rpm
